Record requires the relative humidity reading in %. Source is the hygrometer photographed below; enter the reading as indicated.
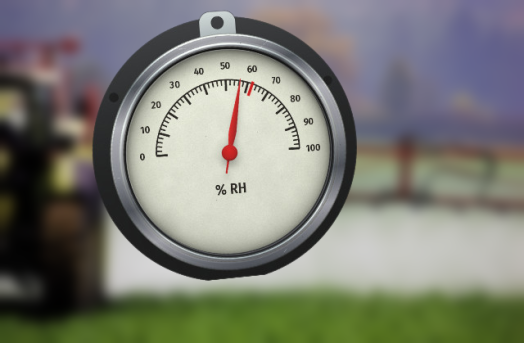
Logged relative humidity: 56 %
